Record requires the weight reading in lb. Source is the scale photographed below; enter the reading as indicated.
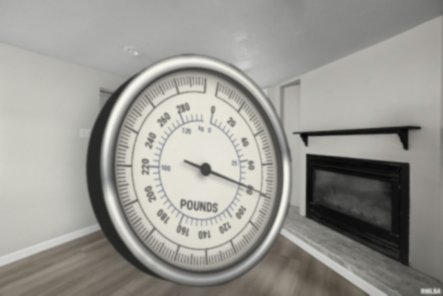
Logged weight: 80 lb
